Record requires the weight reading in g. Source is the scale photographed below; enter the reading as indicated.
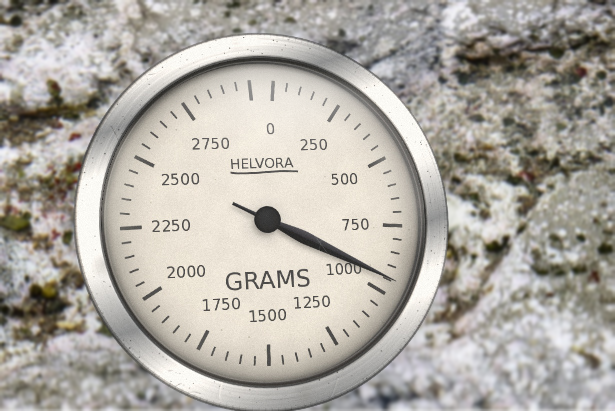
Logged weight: 950 g
